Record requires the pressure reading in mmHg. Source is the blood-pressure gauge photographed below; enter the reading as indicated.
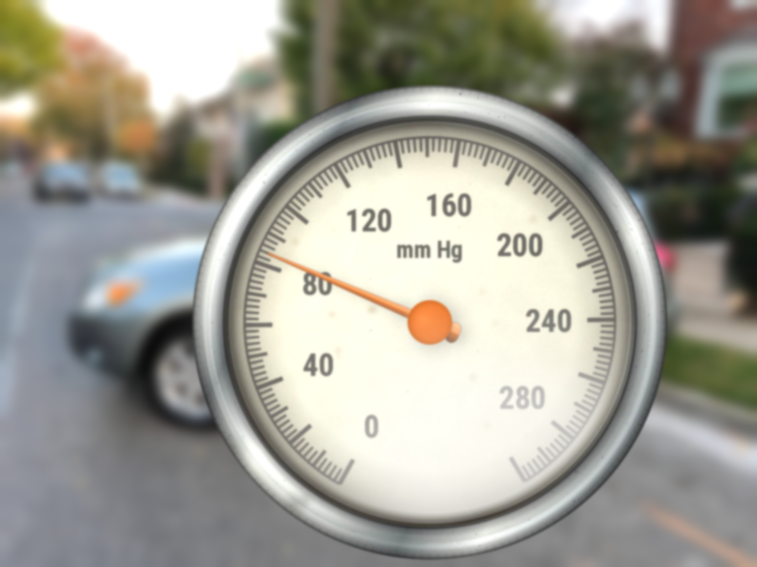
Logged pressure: 84 mmHg
